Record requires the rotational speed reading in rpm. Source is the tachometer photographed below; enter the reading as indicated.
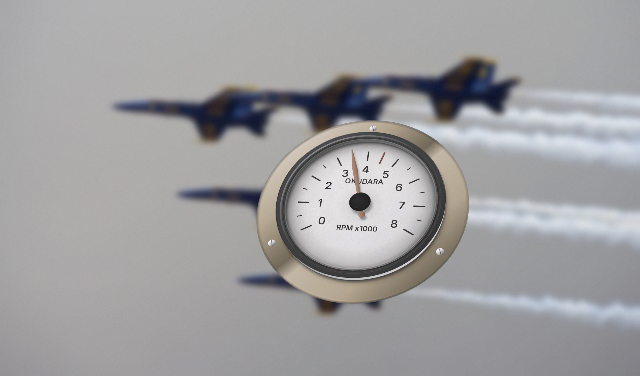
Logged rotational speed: 3500 rpm
